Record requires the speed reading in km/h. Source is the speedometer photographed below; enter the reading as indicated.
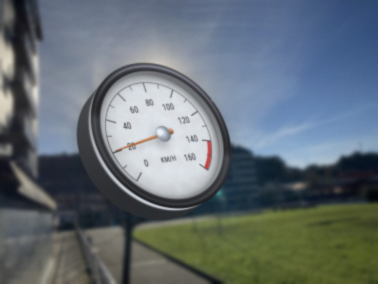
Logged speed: 20 km/h
